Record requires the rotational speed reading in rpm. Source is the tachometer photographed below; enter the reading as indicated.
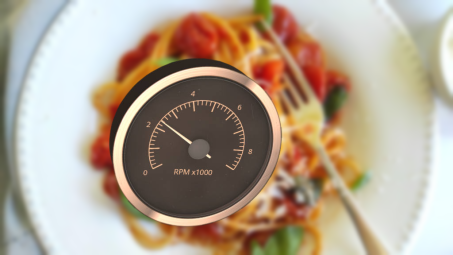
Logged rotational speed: 2400 rpm
